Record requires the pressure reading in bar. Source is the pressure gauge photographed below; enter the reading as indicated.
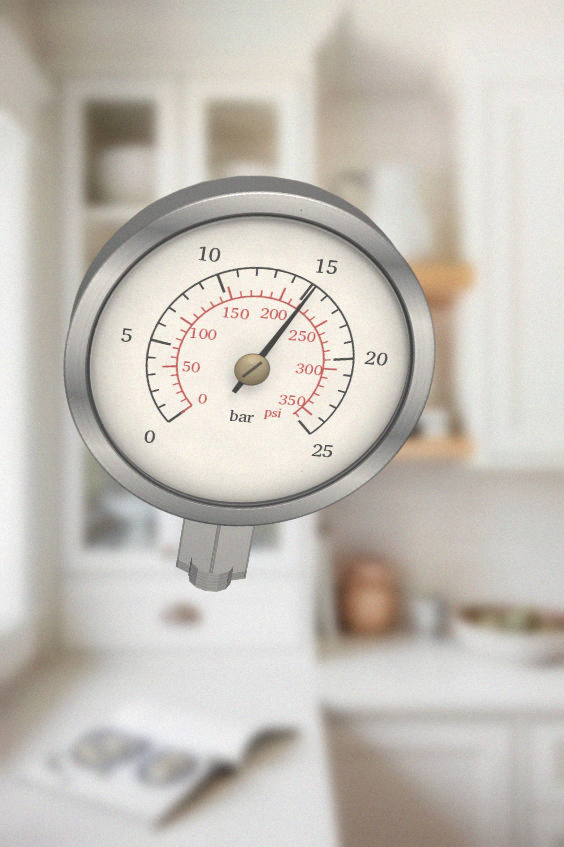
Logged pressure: 15 bar
